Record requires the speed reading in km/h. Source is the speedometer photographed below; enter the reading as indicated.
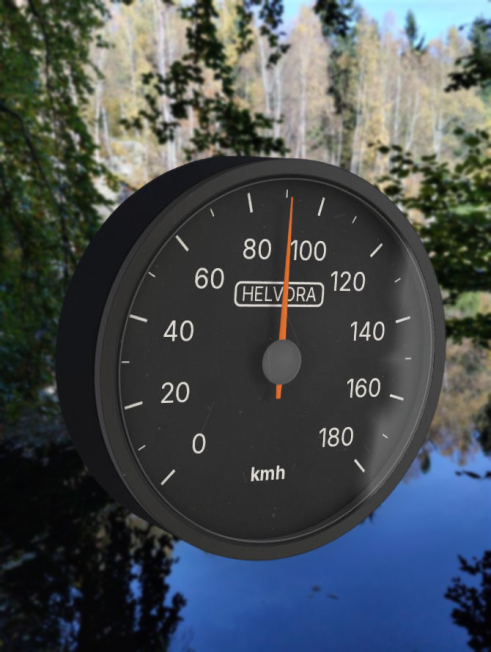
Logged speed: 90 km/h
